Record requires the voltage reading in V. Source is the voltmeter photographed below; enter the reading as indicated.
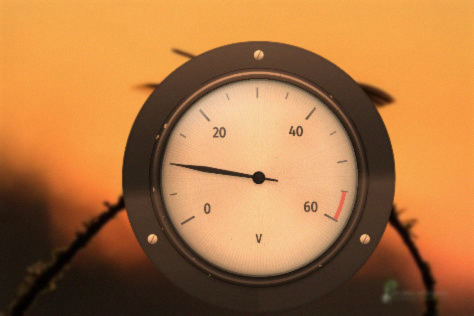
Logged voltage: 10 V
